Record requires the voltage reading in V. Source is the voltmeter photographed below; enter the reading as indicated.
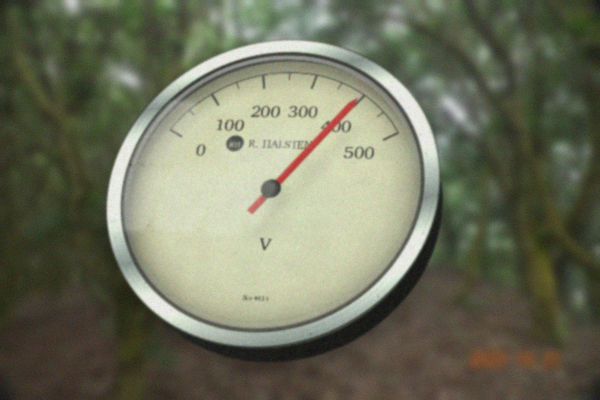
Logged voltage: 400 V
